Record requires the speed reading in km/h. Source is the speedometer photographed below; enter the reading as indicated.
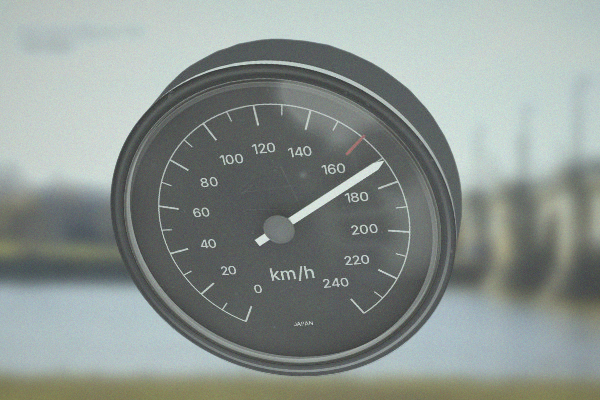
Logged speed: 170 km/h
